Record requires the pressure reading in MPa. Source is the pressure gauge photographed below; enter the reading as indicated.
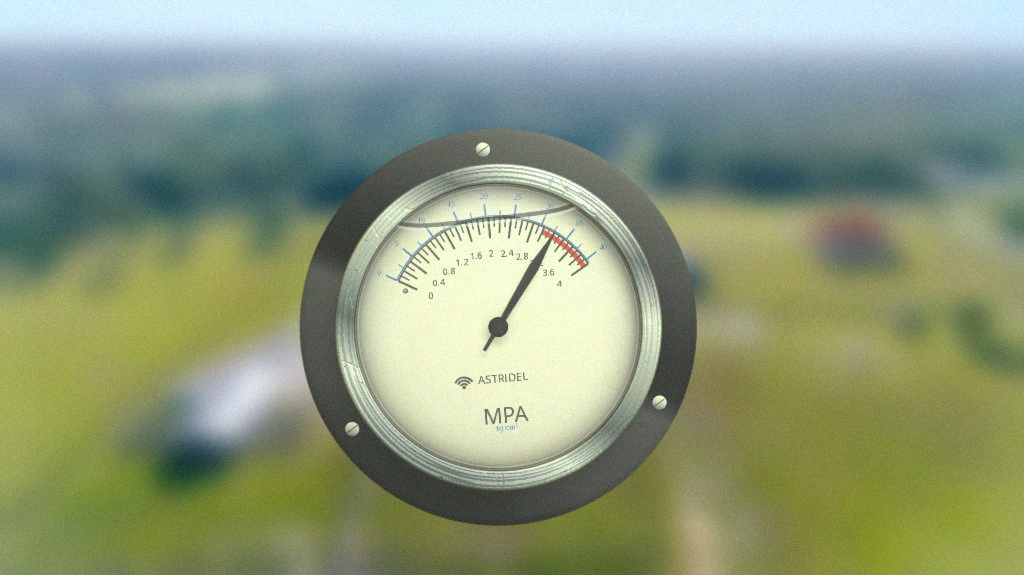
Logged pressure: 3.2 MPa
